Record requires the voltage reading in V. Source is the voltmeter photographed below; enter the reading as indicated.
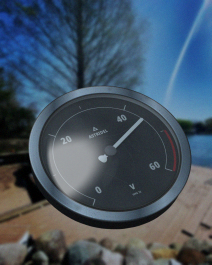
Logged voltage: 45 V
